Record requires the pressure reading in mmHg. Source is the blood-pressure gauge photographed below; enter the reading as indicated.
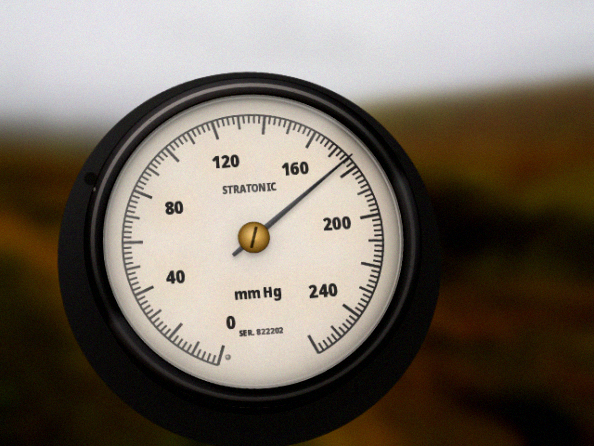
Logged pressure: 176 mmHg
